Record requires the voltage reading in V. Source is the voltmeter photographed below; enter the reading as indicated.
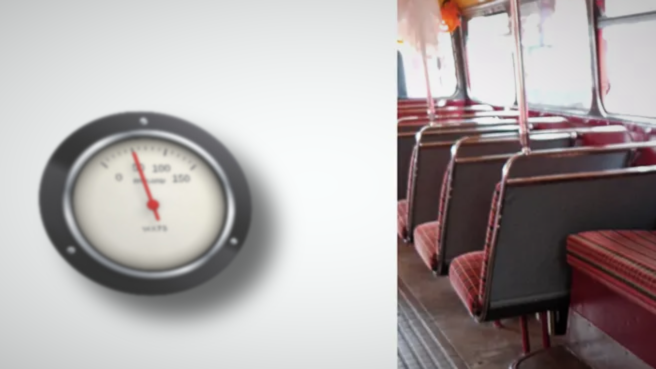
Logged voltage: 50 V
